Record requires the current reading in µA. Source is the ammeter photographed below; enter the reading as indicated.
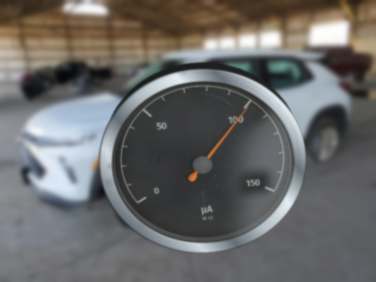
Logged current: 100 µA
